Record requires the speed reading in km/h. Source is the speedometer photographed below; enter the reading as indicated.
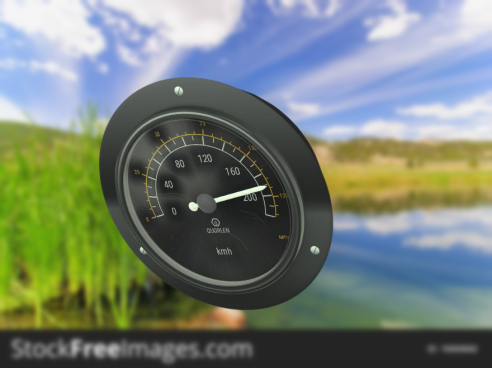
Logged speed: 190 km/h
